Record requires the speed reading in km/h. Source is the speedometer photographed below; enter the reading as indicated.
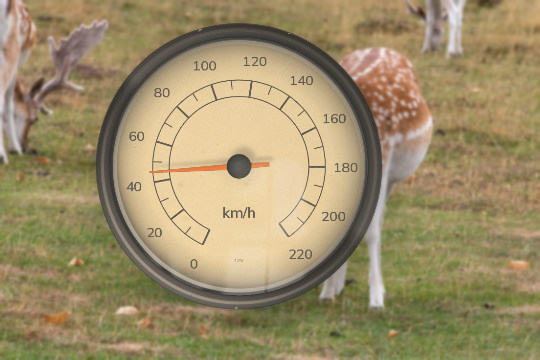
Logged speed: 45 km/h
